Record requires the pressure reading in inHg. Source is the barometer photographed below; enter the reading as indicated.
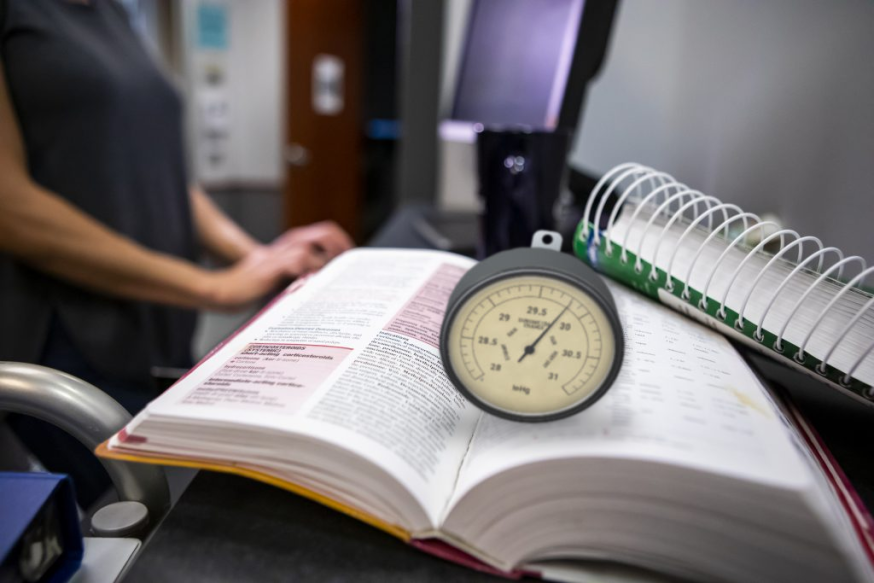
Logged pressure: 29.8 inHg
